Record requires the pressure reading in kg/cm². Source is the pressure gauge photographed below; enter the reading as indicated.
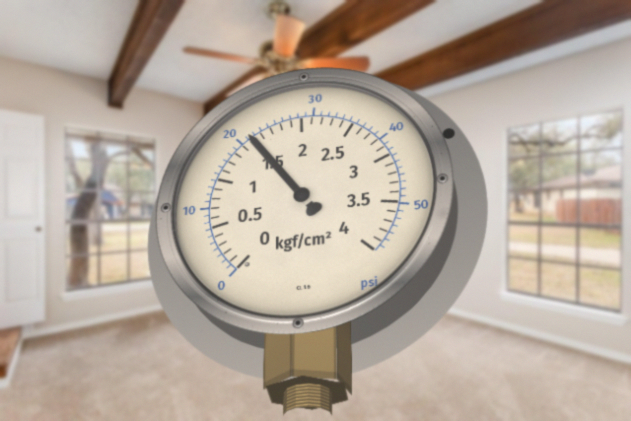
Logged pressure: 1.5 kg/cm²
